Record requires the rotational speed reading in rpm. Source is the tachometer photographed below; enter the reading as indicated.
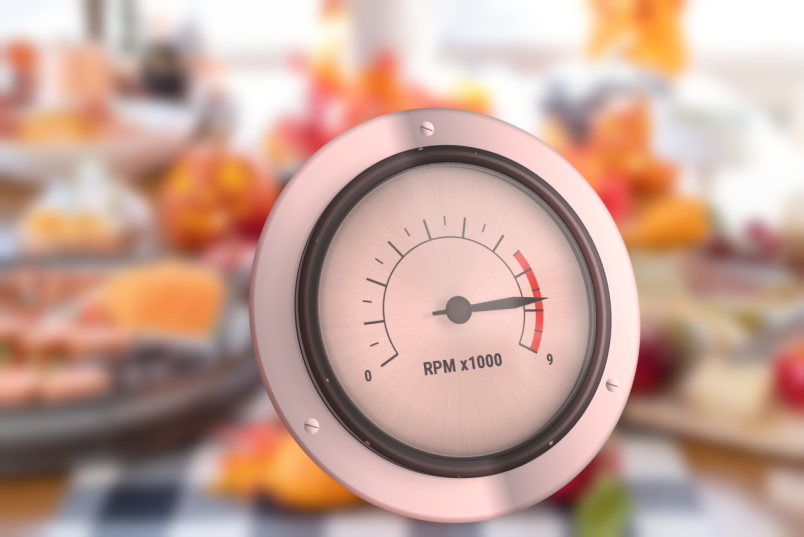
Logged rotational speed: 7750 rpm
